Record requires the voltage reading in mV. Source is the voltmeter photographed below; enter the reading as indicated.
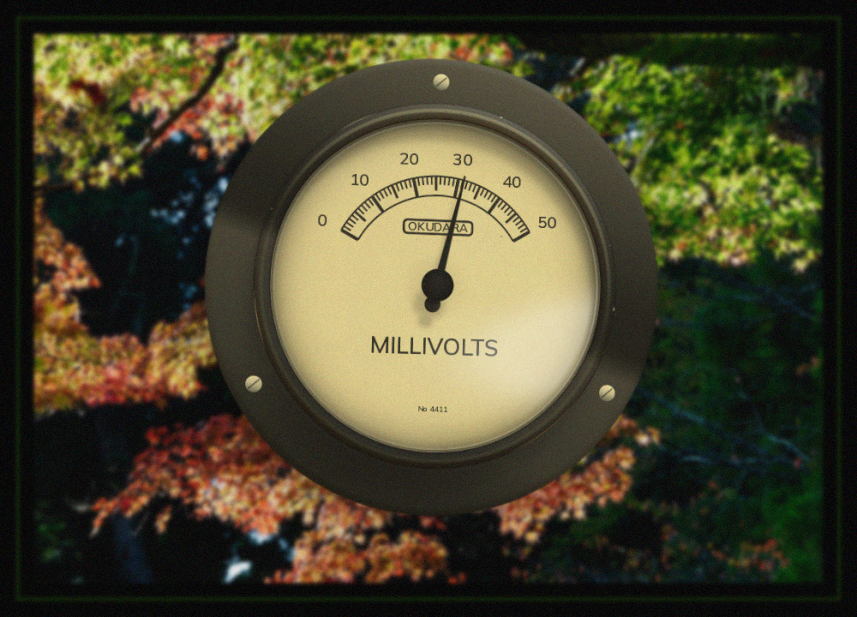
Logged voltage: 31 mV
